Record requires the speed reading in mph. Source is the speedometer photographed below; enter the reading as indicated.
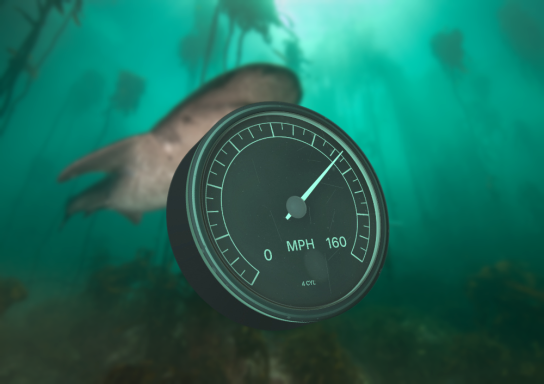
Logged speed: 112.5 mph
